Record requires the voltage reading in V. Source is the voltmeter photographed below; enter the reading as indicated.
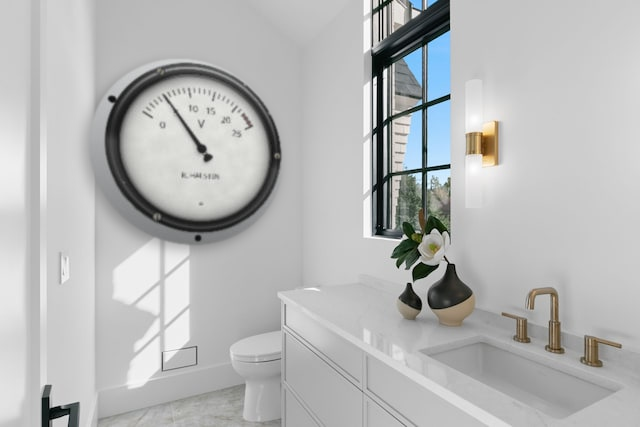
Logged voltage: 5 V
